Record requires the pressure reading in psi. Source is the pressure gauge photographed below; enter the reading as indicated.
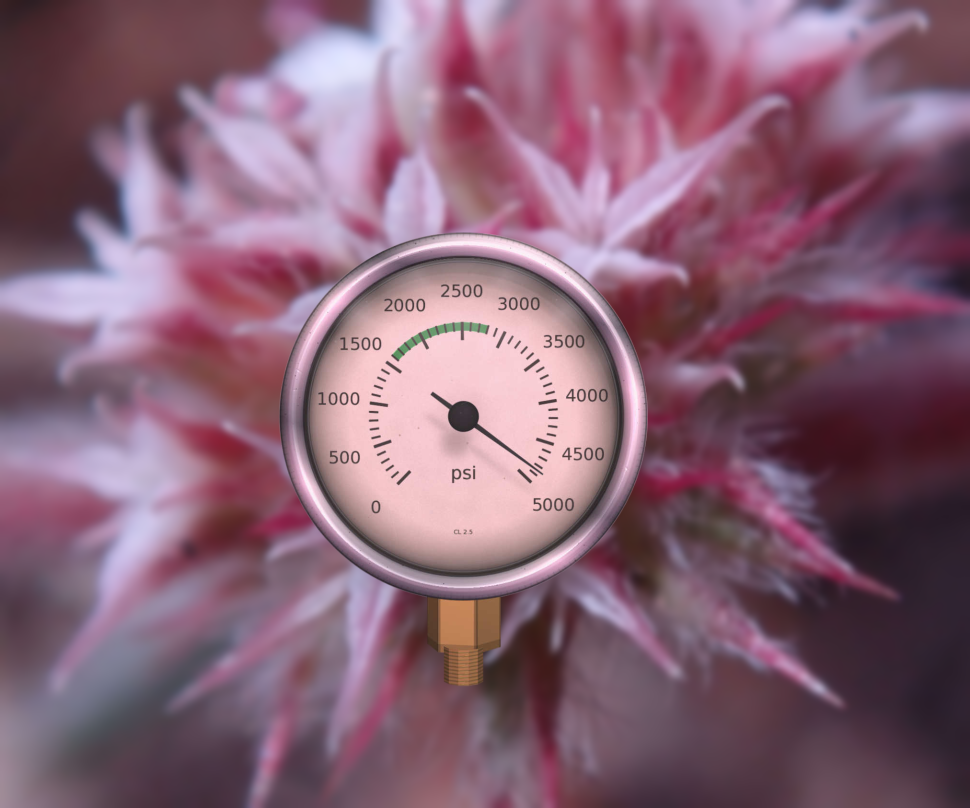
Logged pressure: 4850 psi
